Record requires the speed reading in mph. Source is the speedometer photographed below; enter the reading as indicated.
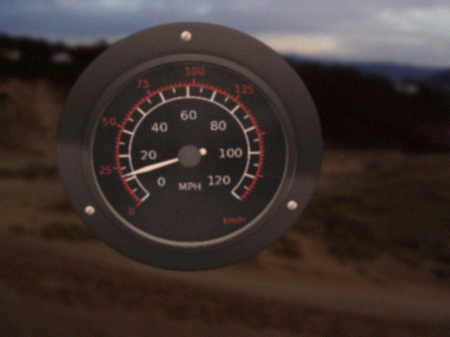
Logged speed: 12.5 mph
